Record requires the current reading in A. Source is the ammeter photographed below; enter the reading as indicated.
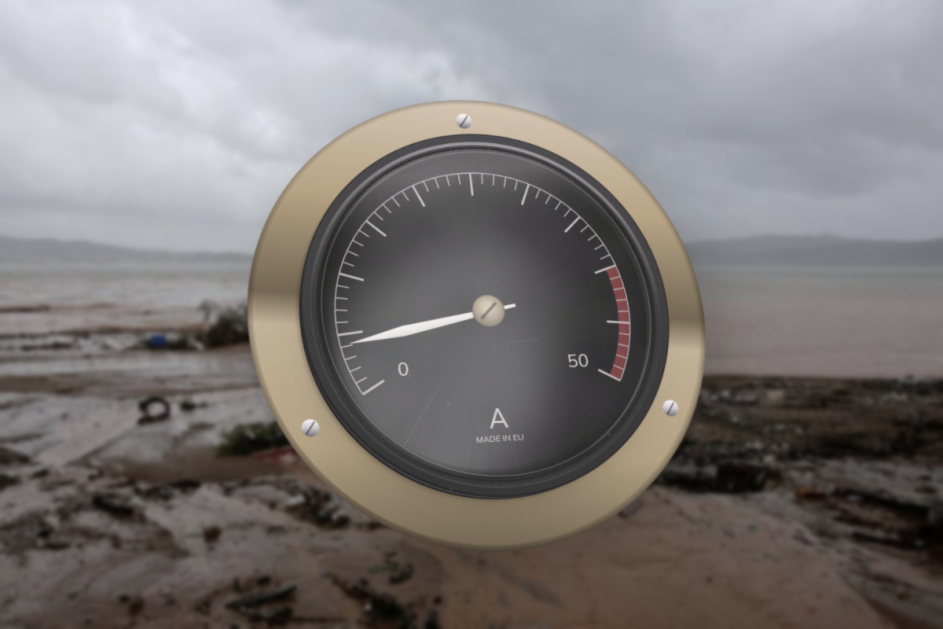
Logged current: 4 A
